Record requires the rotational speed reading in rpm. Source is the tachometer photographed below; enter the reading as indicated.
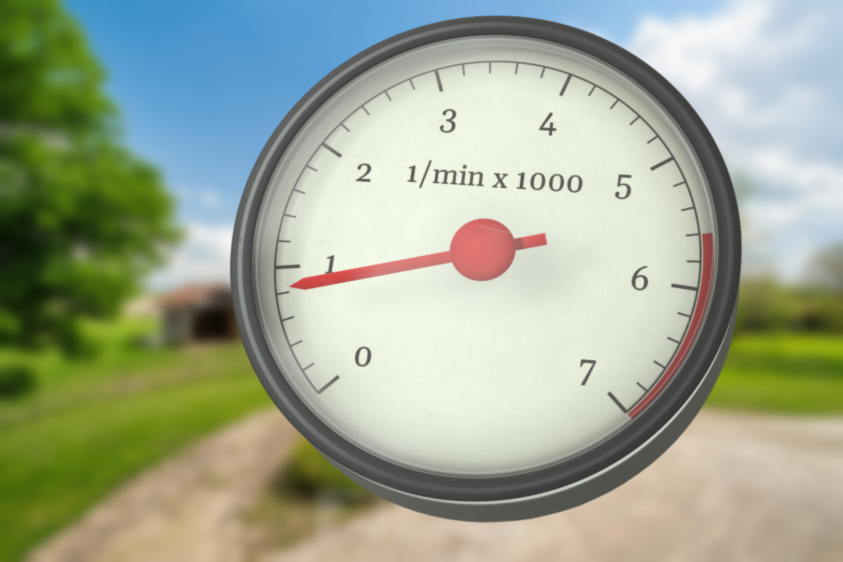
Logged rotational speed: 800 rpm
